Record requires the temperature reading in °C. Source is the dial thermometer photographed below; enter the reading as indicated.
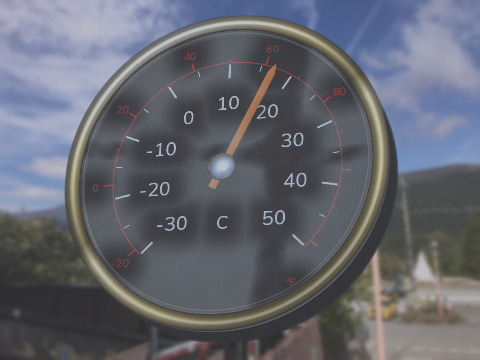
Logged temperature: 17.5 °C
